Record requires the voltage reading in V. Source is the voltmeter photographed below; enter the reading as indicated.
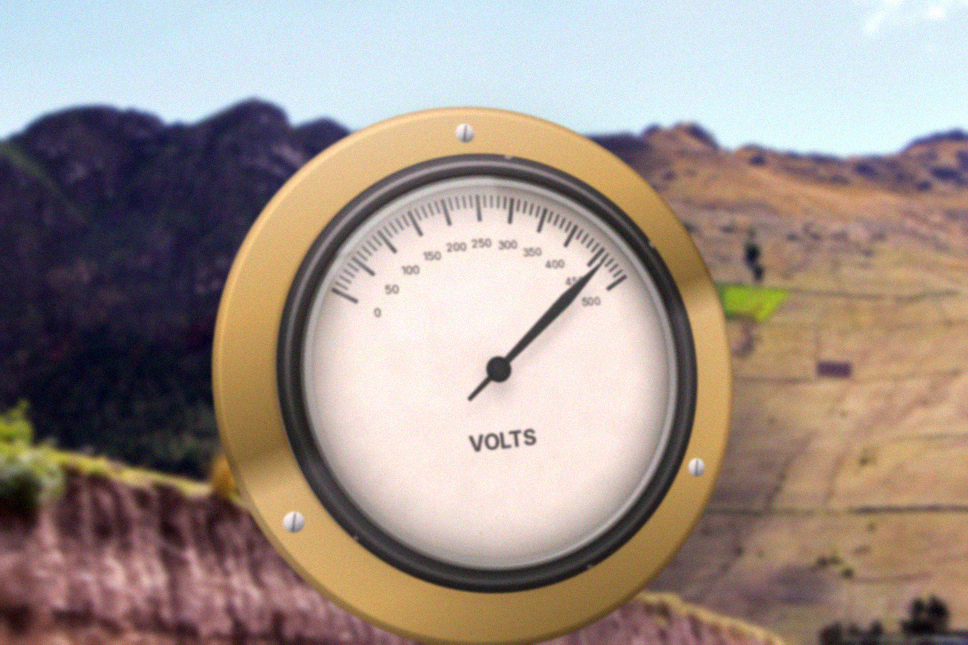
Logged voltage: 460 V
